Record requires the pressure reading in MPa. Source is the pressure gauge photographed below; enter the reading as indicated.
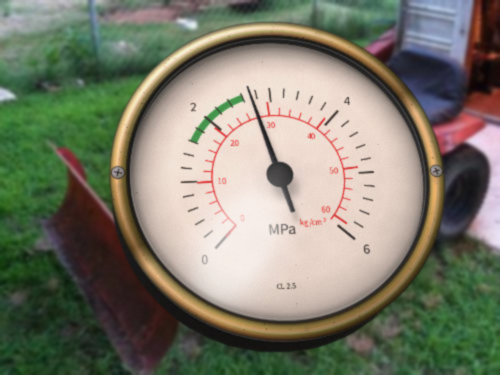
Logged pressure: 2.7 MPa
